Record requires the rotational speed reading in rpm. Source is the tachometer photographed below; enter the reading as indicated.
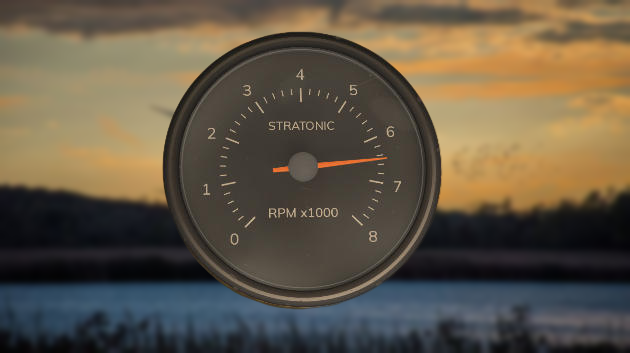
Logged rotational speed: 6500 rpm
